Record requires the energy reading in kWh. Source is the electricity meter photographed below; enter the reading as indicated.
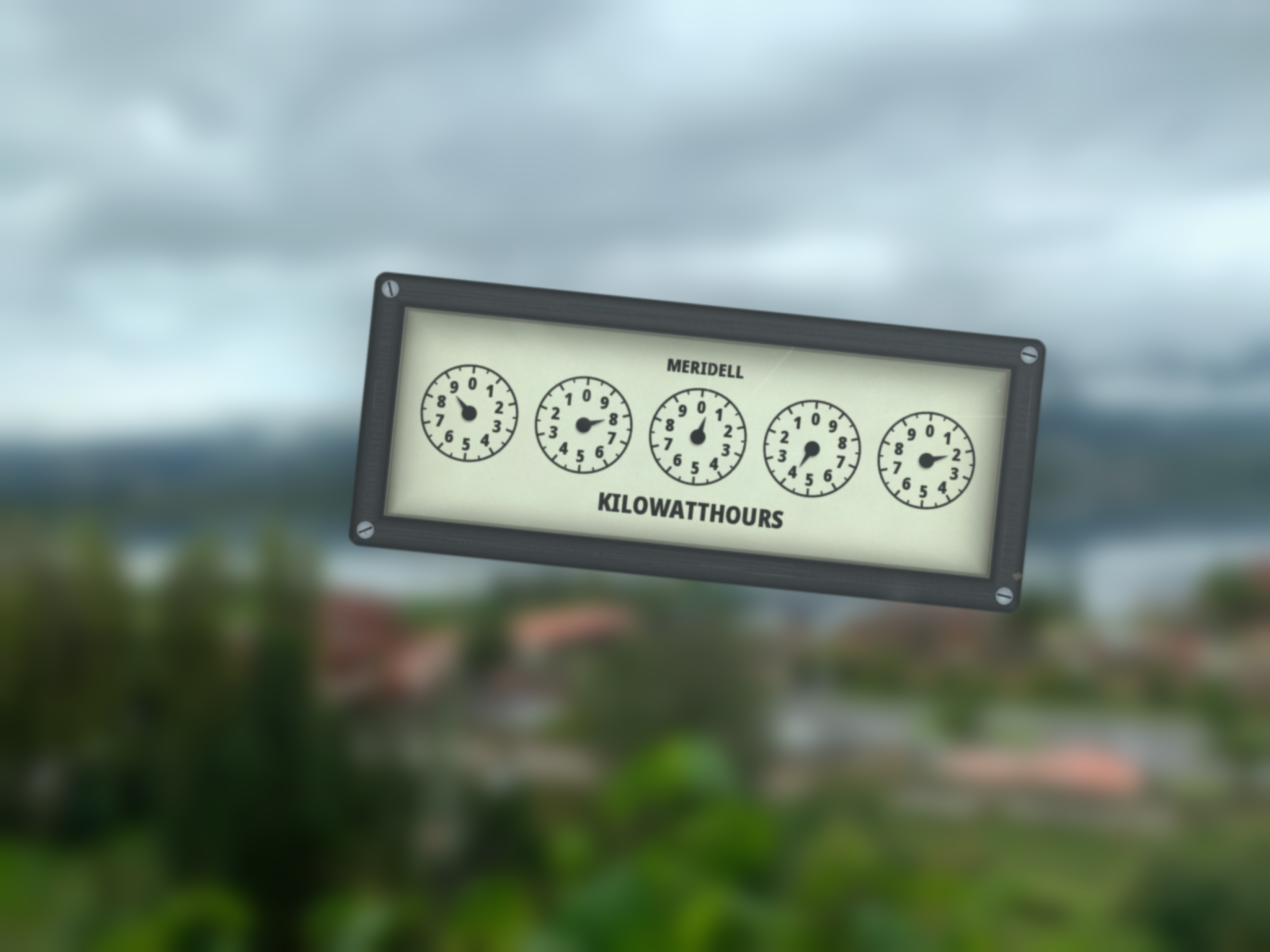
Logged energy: 88042 kWh
